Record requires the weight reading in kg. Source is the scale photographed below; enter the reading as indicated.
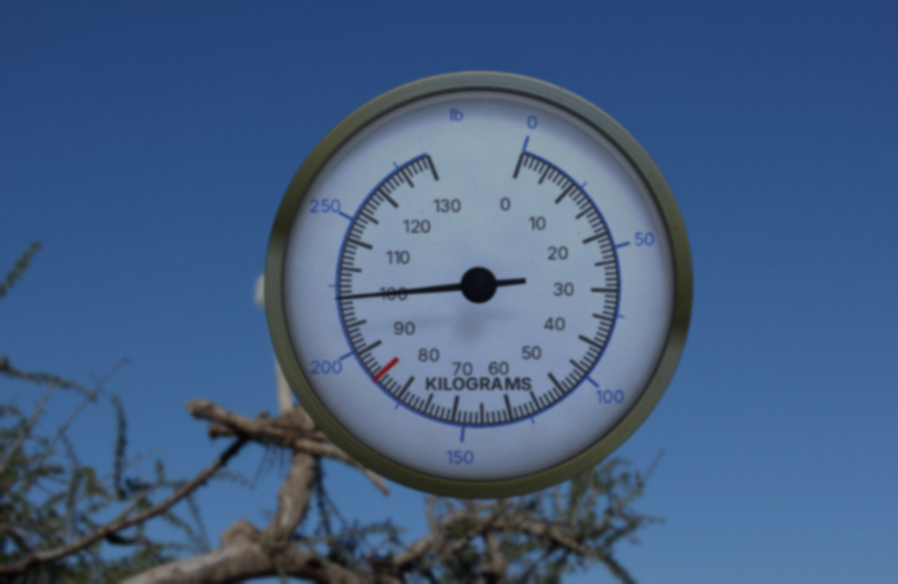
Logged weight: 100 kg
